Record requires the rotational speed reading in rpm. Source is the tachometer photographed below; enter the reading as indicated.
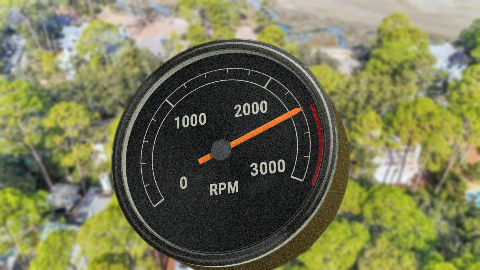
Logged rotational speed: 2400 rpm
